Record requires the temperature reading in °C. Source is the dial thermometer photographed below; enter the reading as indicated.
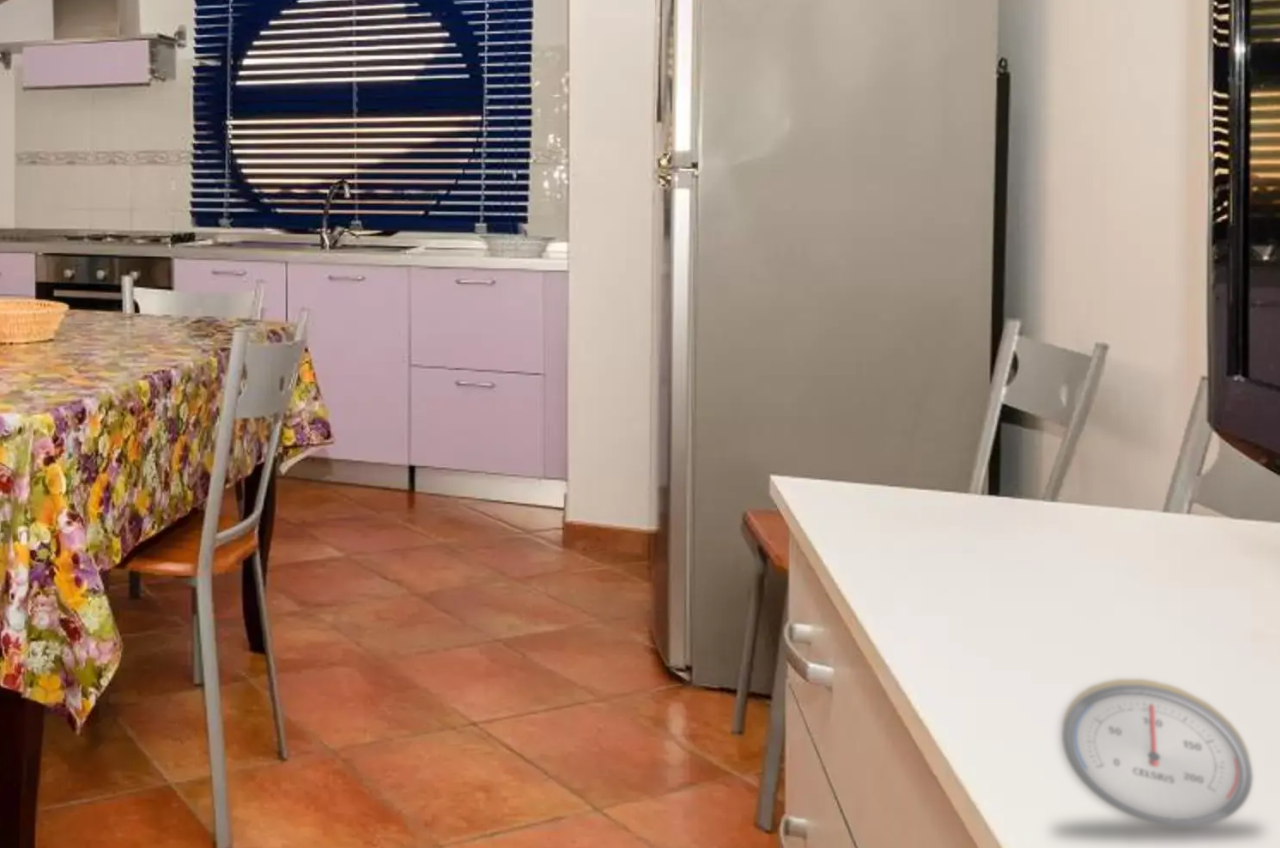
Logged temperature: 100 °C
